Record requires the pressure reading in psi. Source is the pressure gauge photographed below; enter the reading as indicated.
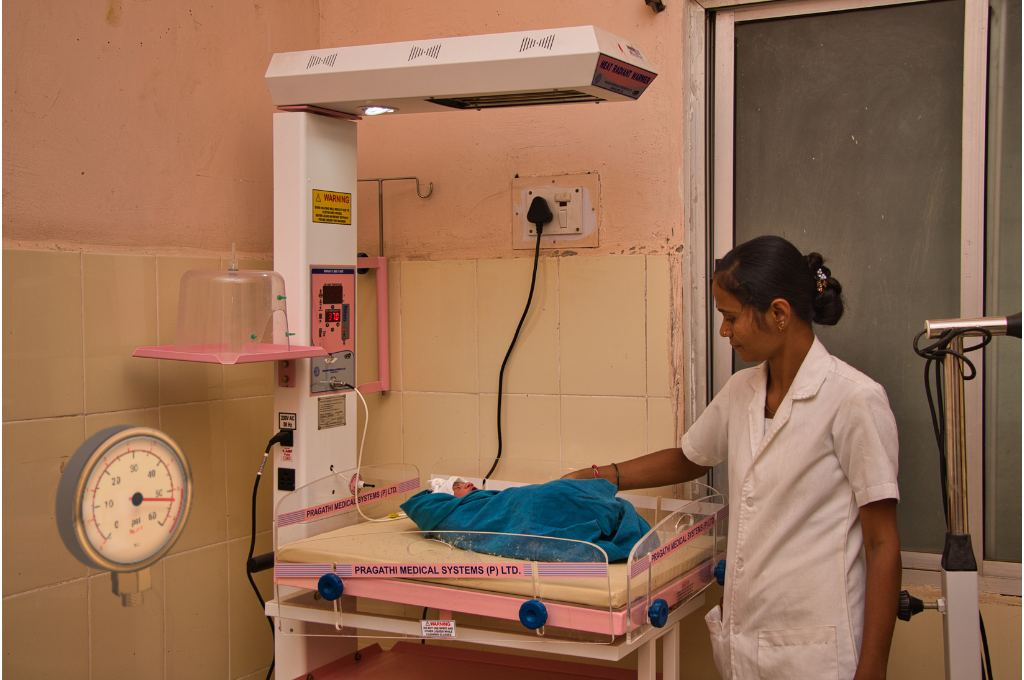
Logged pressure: 52.5 psi
